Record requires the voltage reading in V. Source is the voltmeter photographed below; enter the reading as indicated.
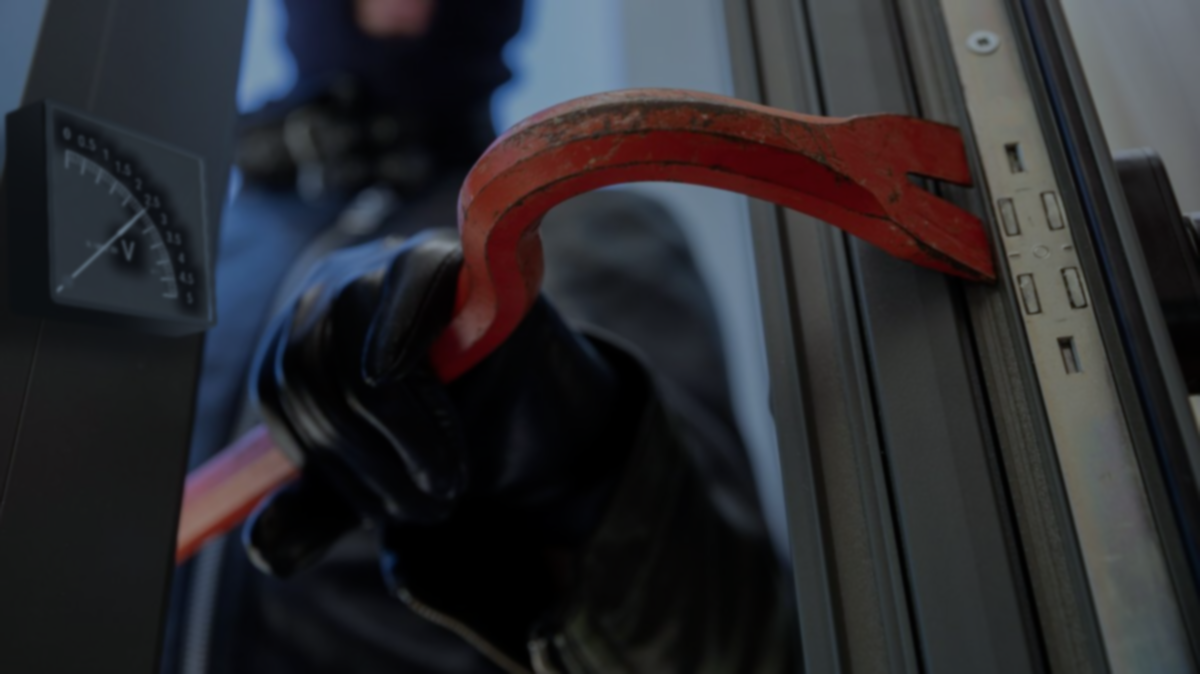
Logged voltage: 2.5 V
